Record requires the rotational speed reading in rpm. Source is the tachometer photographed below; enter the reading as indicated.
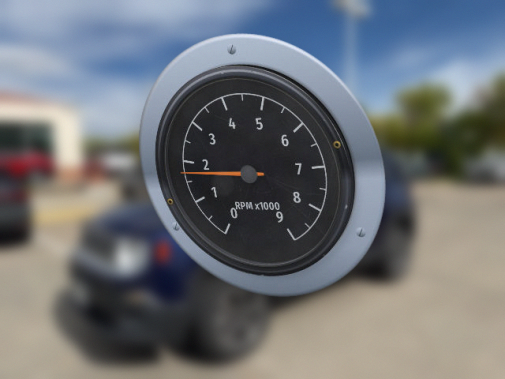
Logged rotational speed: 1750 rpm
